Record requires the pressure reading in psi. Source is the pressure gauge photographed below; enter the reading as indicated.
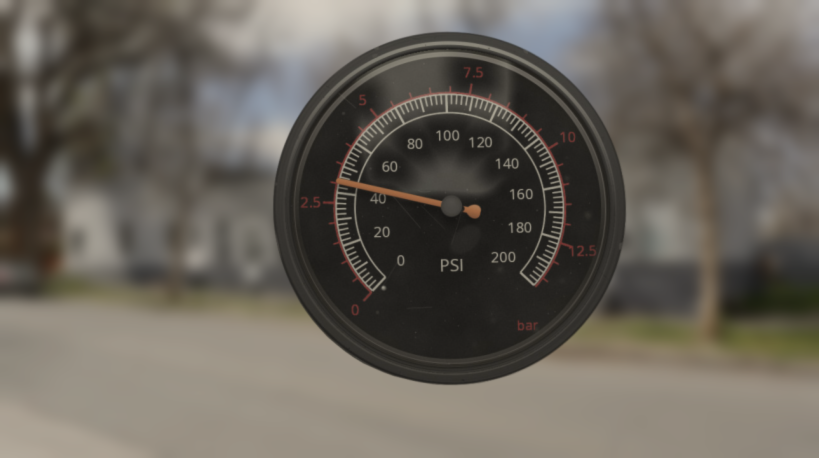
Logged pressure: 44 psi
